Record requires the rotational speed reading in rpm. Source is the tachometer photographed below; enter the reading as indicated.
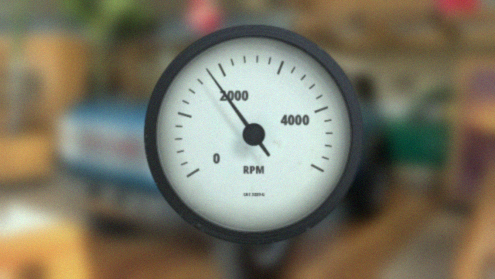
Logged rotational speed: 1800 rpm
